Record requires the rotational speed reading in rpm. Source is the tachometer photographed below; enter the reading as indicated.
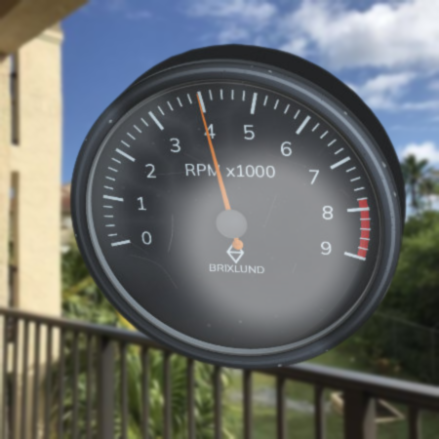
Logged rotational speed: 4000 rpm
